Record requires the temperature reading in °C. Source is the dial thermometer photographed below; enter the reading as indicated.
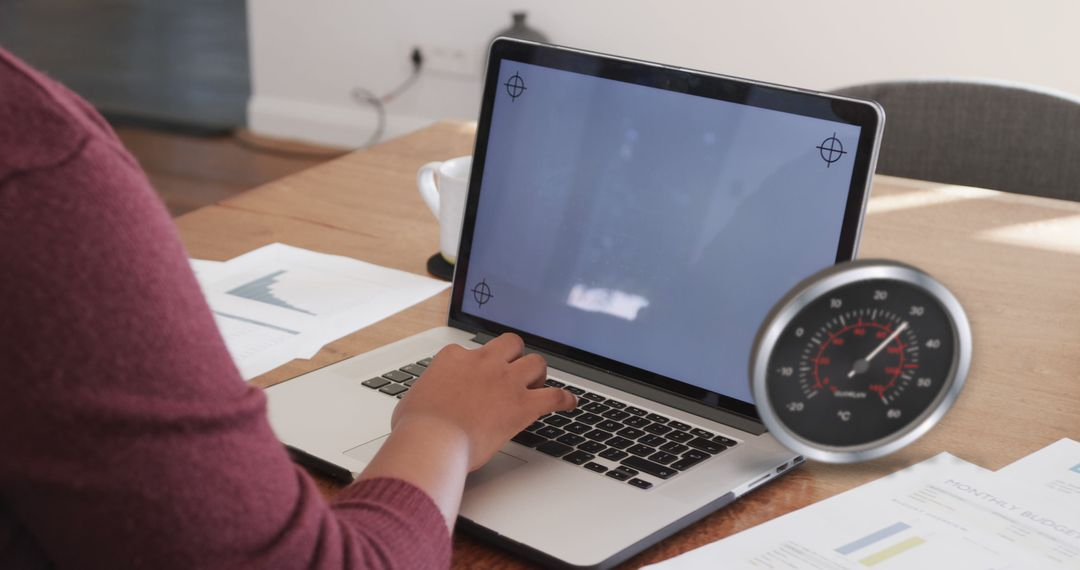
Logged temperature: 30 °C
